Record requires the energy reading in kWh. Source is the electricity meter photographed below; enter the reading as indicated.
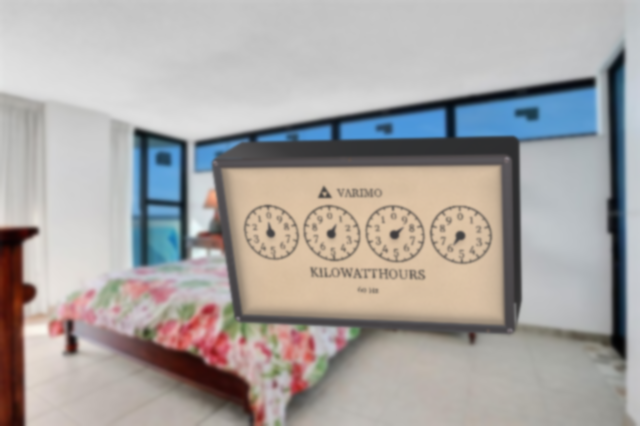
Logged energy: 86 kWh
